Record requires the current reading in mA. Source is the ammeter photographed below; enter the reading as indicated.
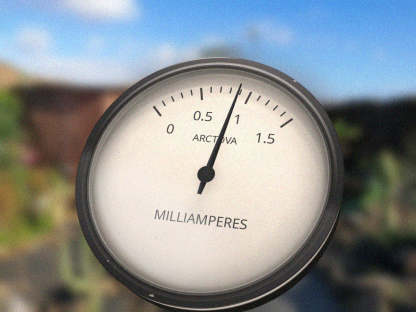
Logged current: 0.9 mA
